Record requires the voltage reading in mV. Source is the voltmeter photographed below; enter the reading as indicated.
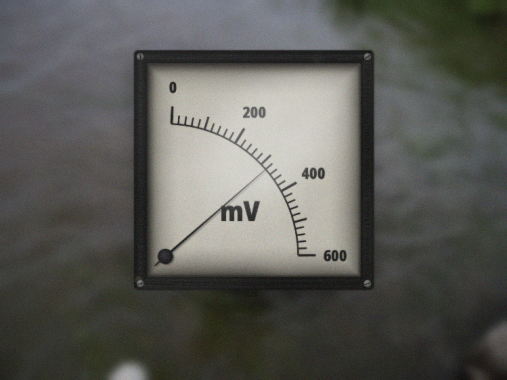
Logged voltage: 320 mV
